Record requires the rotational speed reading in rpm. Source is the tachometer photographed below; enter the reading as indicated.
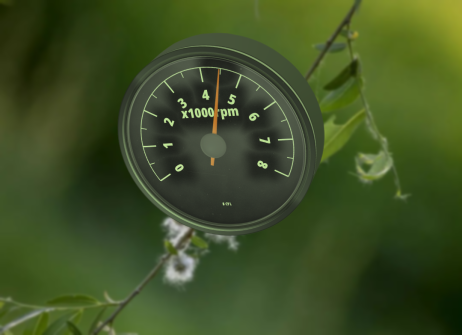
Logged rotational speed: 4500 rpm
